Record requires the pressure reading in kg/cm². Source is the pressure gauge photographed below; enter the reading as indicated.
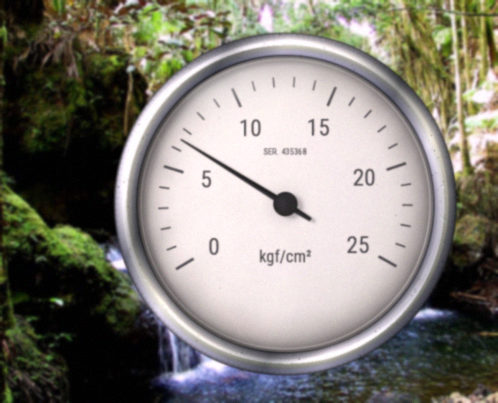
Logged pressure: 6.5 kg/cm²
